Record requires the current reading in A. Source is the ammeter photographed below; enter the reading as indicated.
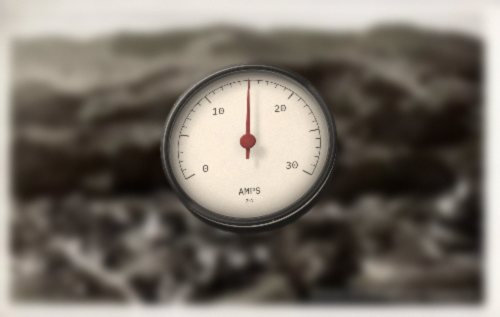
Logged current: 15 A
